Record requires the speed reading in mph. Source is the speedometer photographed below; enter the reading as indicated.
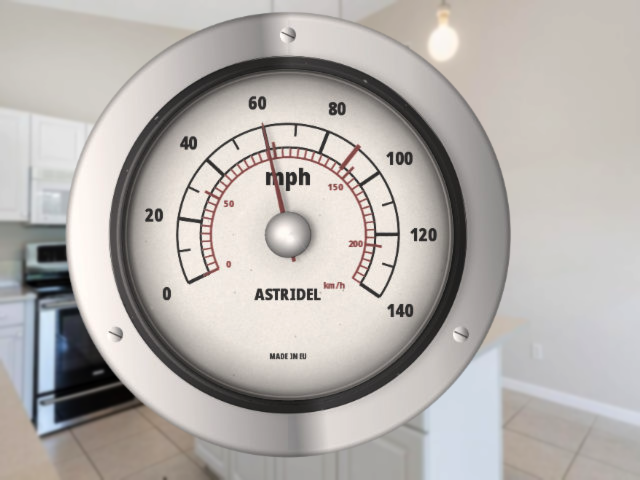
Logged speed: 60 mph
